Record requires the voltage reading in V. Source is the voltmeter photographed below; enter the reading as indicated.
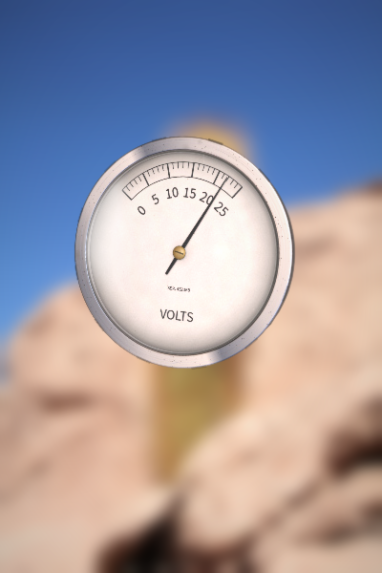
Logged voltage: 22 V
